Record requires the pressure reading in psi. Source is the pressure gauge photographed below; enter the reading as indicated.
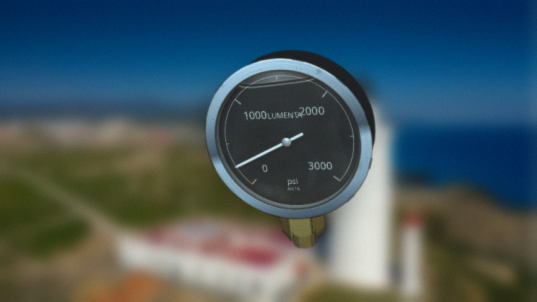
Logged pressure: 250 psi
